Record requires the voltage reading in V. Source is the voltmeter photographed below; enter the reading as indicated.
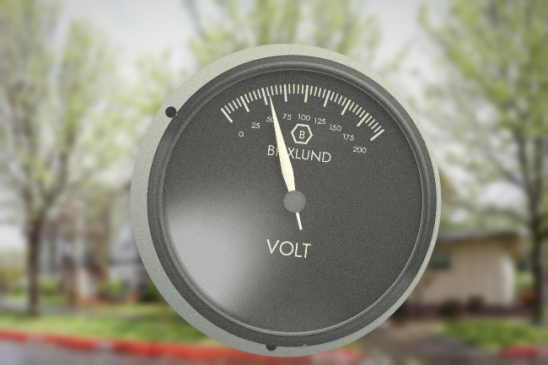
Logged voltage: 55 V
